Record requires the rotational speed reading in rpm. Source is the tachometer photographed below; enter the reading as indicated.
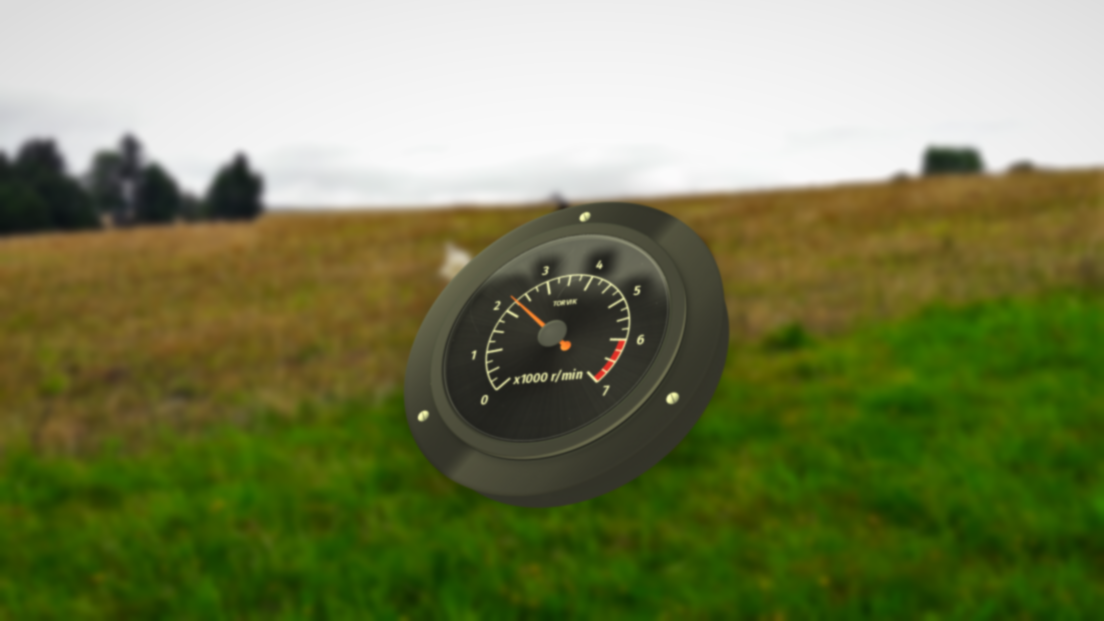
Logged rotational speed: 2250 rpm
